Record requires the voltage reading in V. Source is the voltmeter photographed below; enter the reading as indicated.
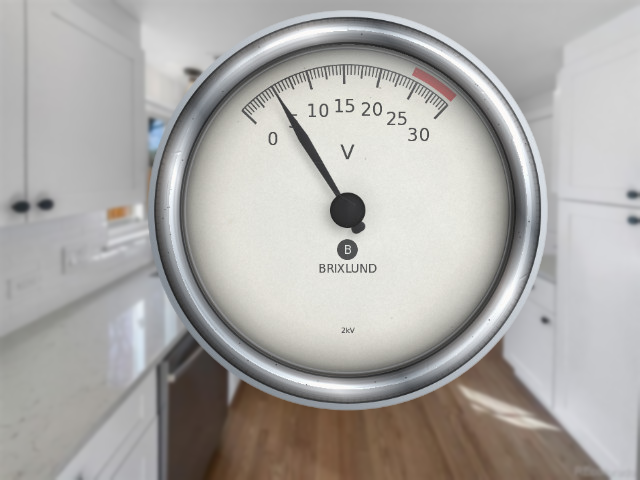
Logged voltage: 5 V
